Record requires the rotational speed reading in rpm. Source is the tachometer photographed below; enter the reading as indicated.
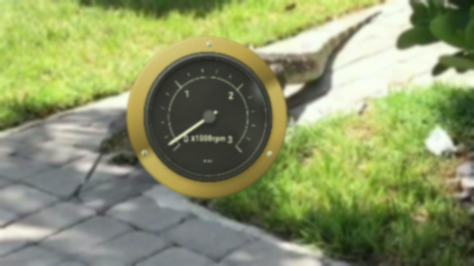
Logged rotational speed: 100 rpm
